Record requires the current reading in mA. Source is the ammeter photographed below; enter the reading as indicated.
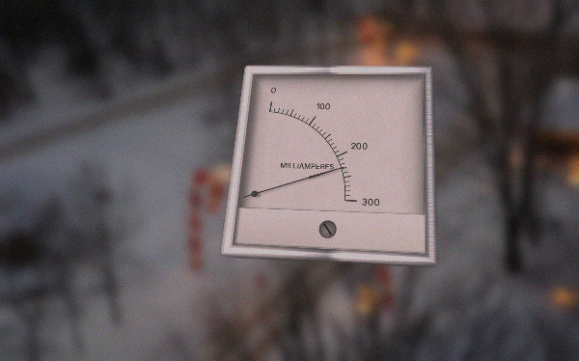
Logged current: 230 mA
